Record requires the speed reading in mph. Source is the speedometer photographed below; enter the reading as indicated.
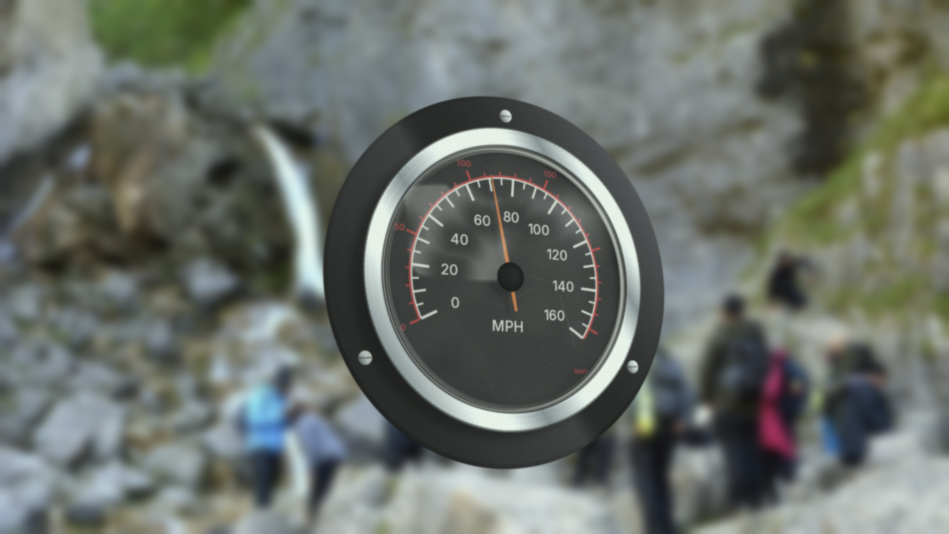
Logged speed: 70 mph
